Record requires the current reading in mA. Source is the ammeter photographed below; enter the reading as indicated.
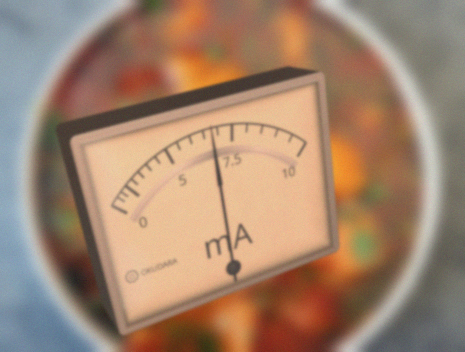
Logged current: 6.75 mA
